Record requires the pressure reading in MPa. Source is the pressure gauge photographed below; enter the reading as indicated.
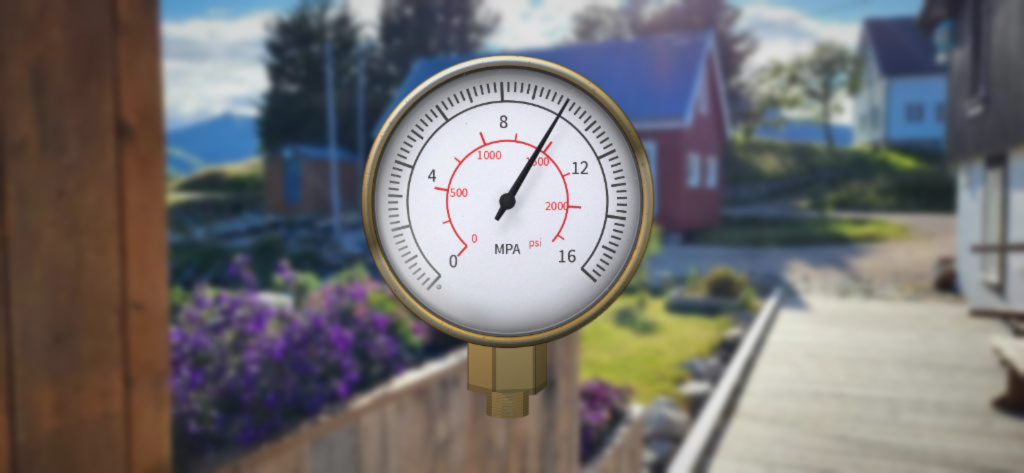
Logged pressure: 10 MPa
